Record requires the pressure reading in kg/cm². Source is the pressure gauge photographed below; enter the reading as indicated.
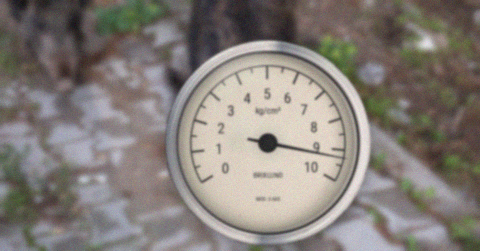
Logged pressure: 9.25 kg/cm²
